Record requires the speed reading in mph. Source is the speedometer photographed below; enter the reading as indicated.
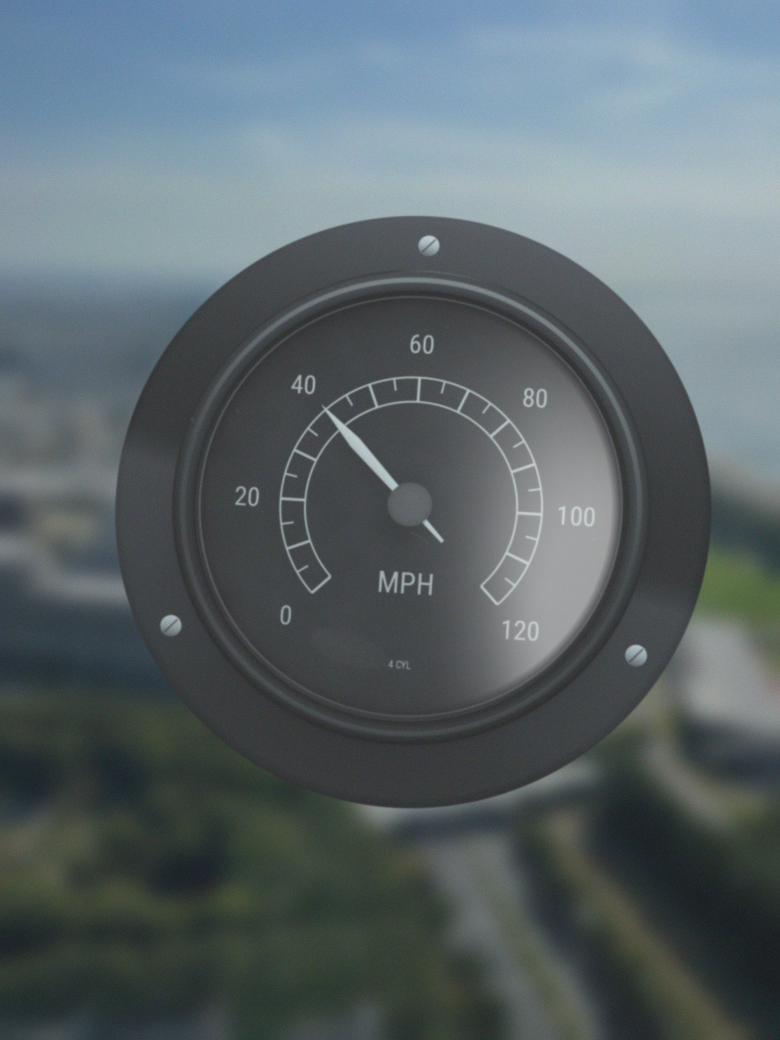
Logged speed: 40 mph
